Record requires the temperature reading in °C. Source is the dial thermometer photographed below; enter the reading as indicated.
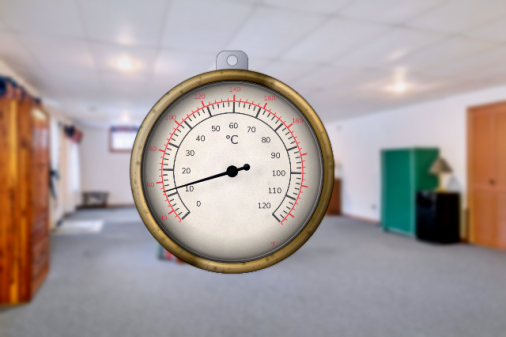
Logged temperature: 12 °C
